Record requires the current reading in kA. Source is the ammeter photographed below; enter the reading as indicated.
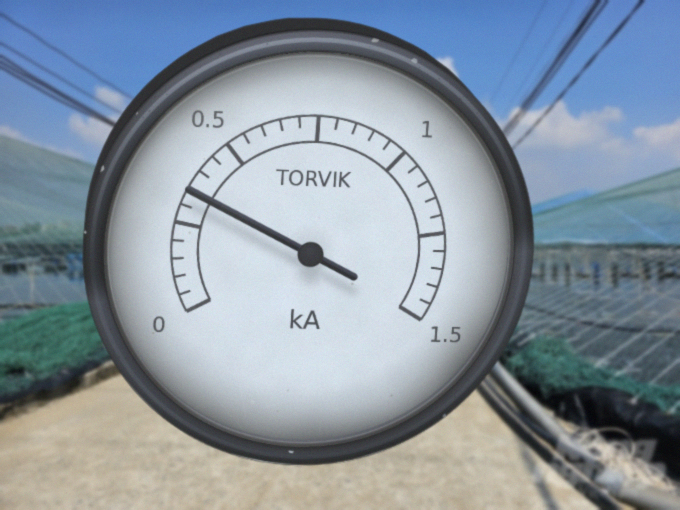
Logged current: 0.35 kA
